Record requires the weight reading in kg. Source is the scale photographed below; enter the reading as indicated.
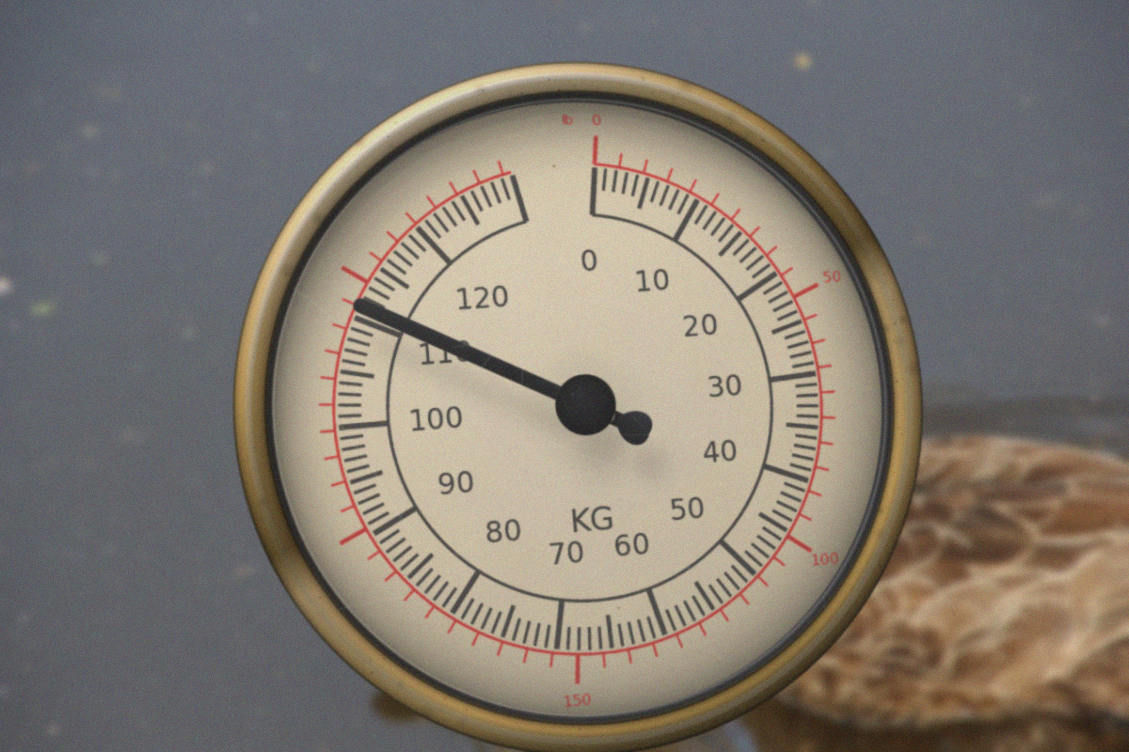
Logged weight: 111 kg
